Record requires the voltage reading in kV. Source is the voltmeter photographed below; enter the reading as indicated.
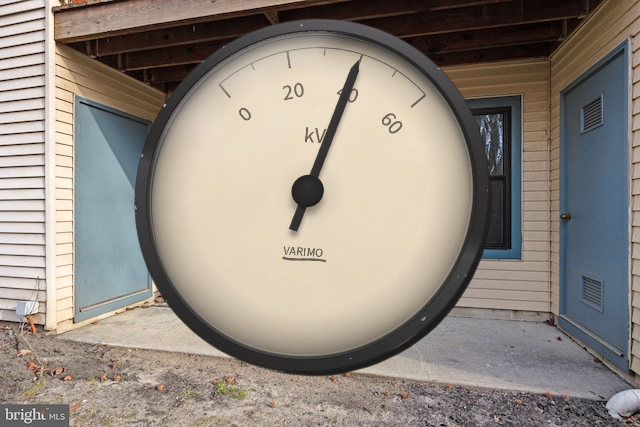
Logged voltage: 40 kV
